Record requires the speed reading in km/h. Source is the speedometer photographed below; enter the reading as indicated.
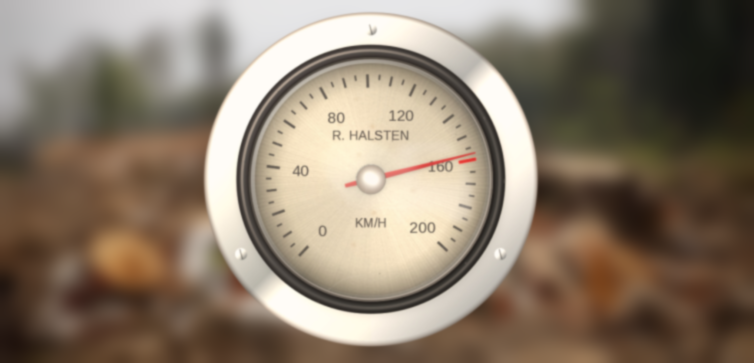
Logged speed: 157.5 km/h
